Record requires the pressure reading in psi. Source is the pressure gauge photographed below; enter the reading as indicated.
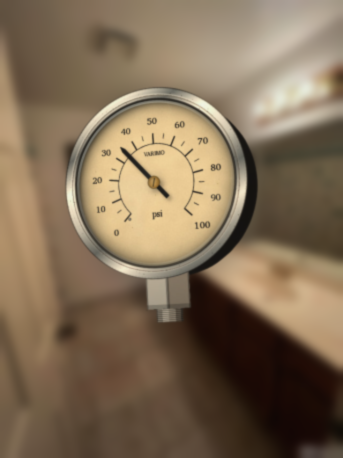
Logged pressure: 35 psi
